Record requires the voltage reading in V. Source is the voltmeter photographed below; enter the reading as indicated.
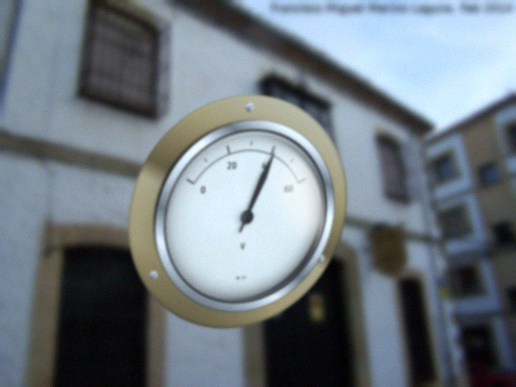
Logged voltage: 40 V
